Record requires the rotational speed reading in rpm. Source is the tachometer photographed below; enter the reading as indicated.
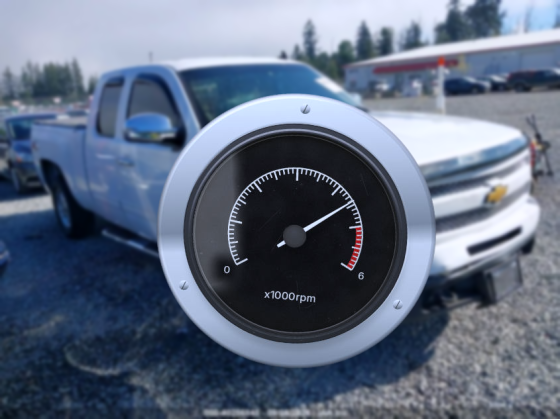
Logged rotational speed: 4400 rpm
